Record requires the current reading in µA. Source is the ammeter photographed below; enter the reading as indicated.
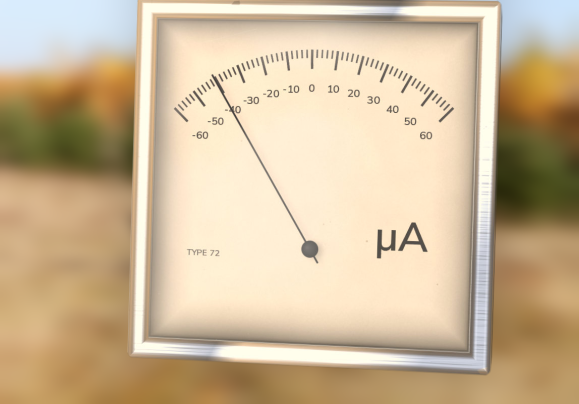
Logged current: -40 µA
